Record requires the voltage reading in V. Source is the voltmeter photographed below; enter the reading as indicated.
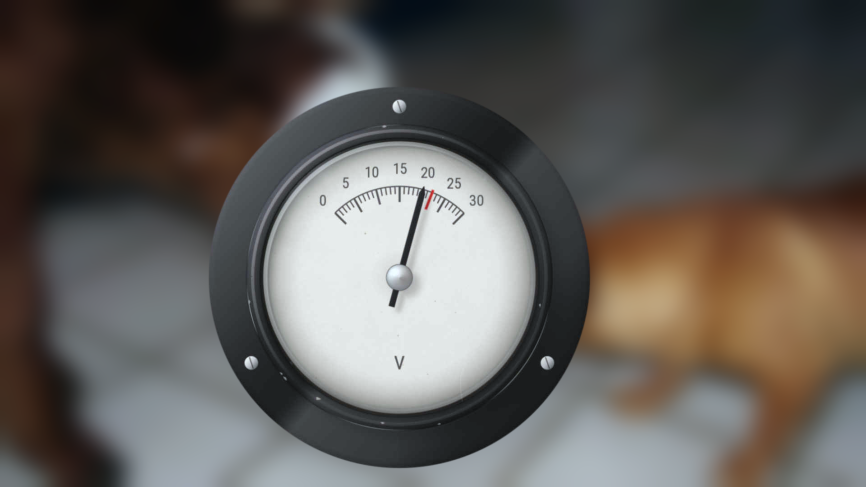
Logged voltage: 20 V
